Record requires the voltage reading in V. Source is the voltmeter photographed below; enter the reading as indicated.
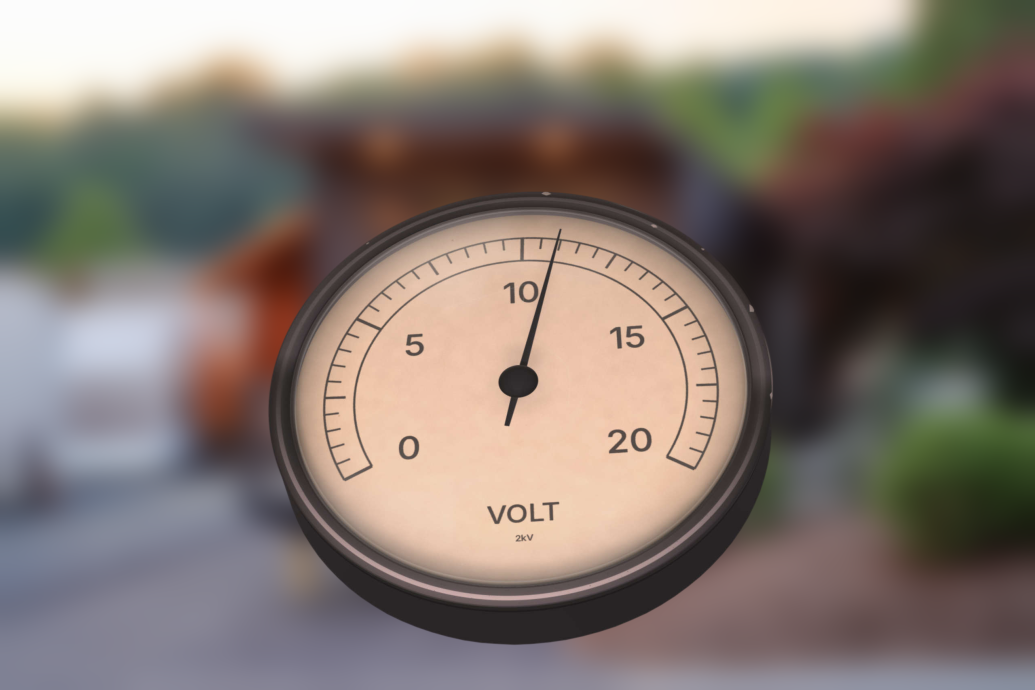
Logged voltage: 11 V
